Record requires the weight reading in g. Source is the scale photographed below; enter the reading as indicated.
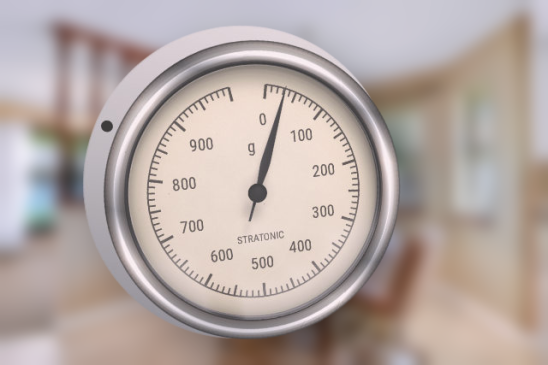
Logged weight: 30 g
